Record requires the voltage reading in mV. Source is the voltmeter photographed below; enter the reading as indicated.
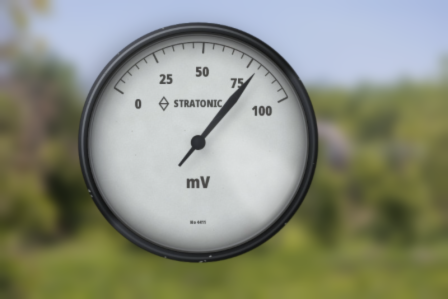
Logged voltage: 80 mV
